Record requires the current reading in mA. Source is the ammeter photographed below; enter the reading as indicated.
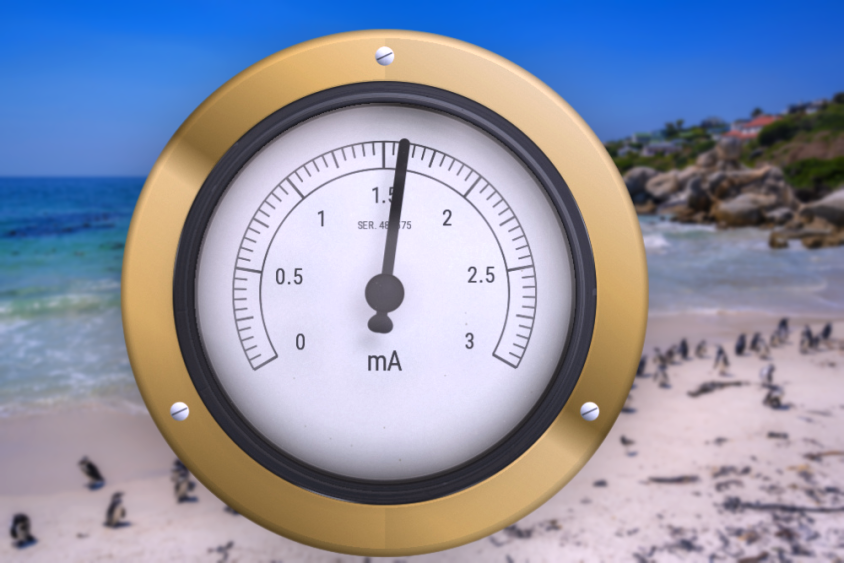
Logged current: 1.6 mA
